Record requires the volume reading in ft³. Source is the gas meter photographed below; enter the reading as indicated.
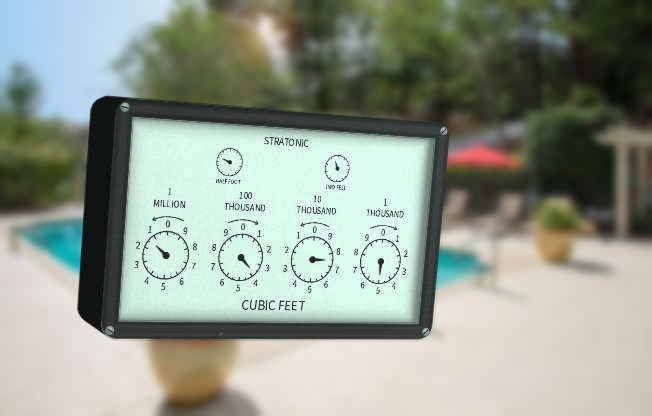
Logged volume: 137500 ft³
